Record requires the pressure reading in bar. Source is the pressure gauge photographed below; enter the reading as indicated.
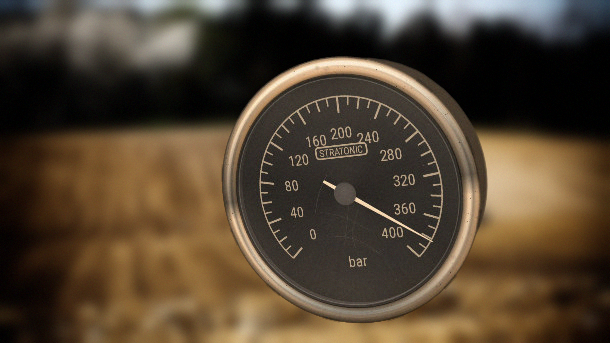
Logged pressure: 380 bar
